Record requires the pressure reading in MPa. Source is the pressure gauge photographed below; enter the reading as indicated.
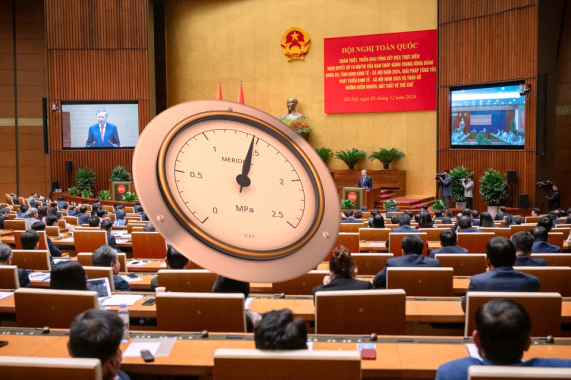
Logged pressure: 1.45 MPa
